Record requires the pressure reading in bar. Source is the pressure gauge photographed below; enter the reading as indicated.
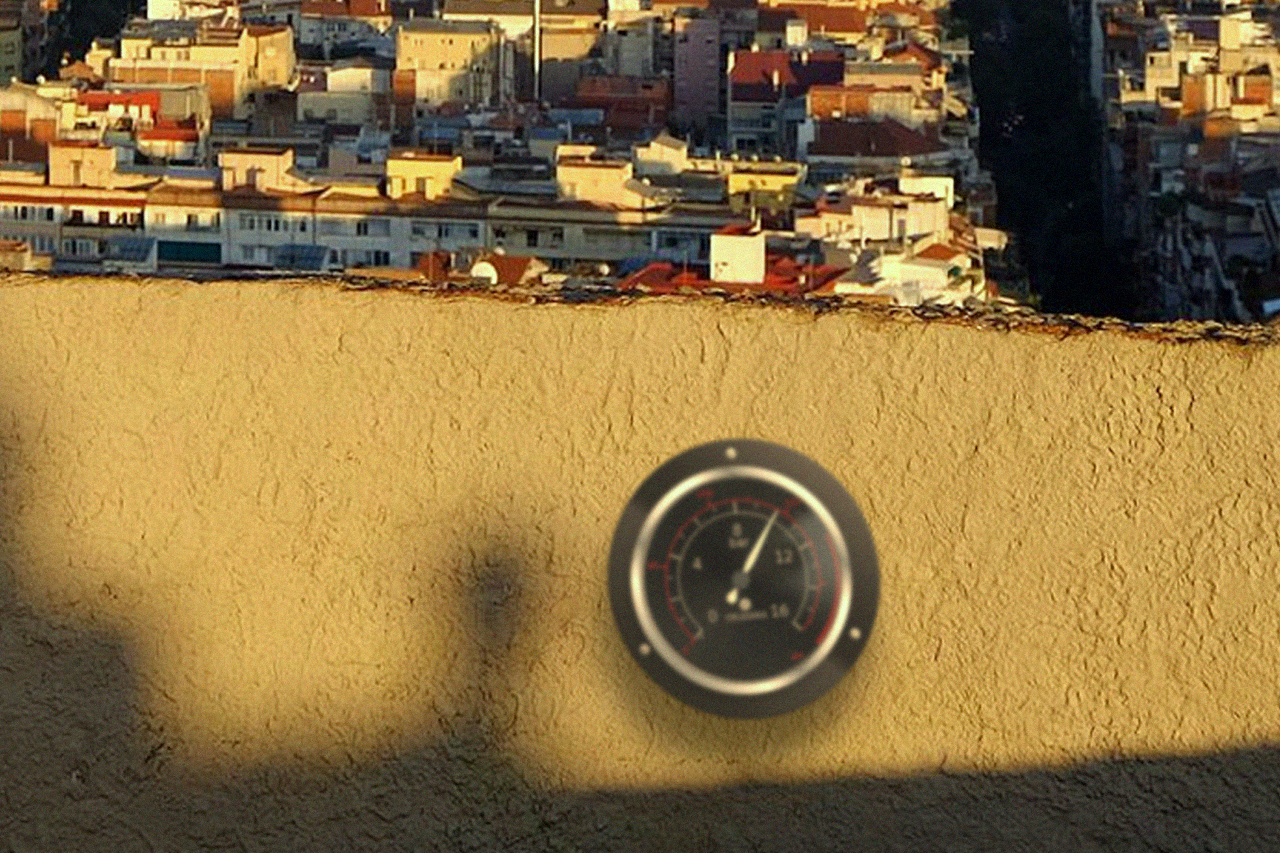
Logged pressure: 10 bar
